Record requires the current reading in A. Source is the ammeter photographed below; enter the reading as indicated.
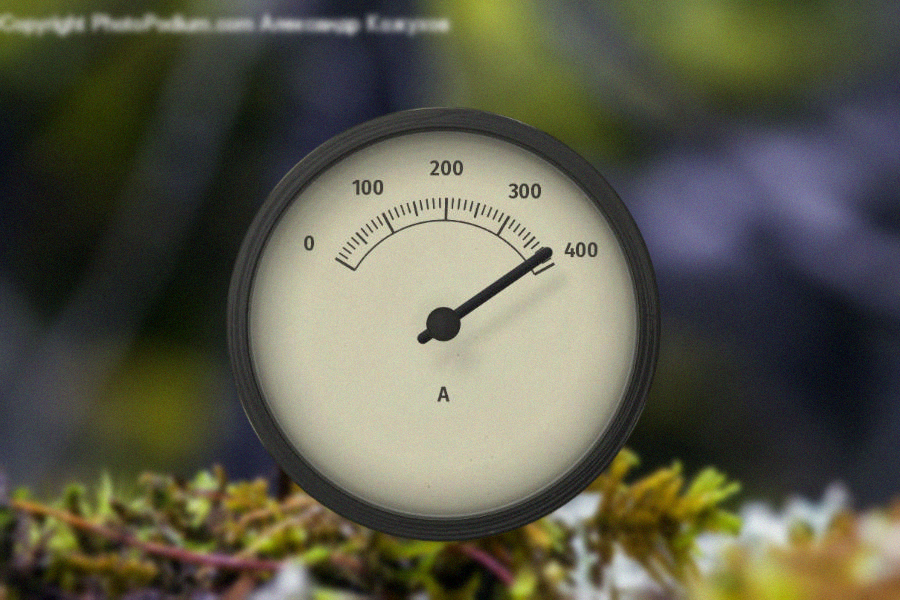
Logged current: 380 A
